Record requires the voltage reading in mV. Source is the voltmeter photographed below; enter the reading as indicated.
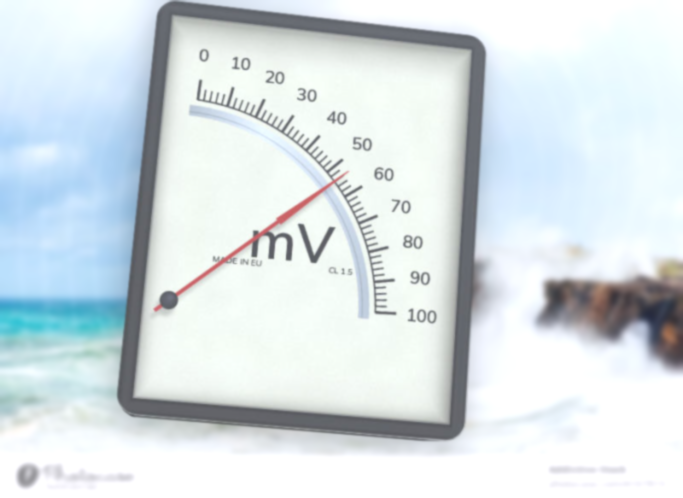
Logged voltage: 54 mV
